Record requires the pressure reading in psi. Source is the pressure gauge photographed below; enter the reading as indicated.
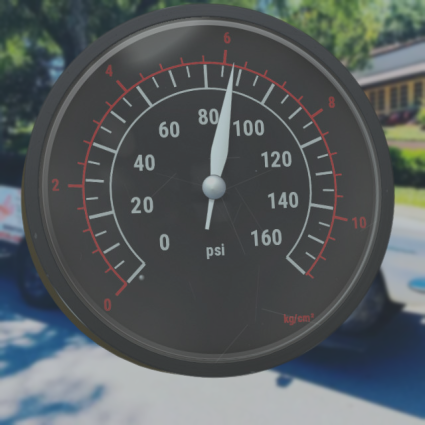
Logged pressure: 87.5 psi
